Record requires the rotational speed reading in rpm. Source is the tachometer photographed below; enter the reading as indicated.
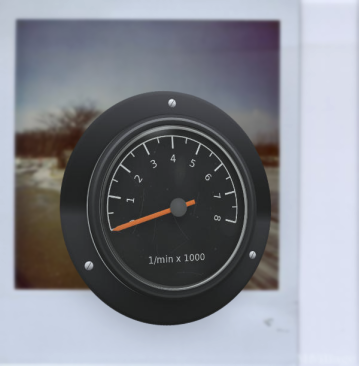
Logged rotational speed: 0 rpm
